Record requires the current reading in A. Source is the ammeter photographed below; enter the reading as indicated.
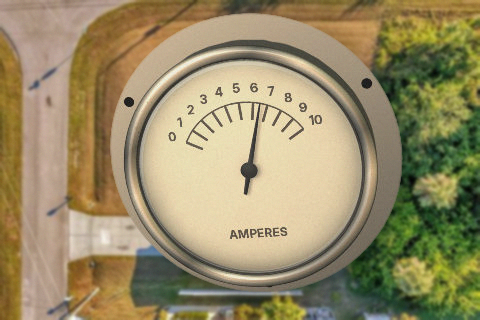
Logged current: 6.5 A
